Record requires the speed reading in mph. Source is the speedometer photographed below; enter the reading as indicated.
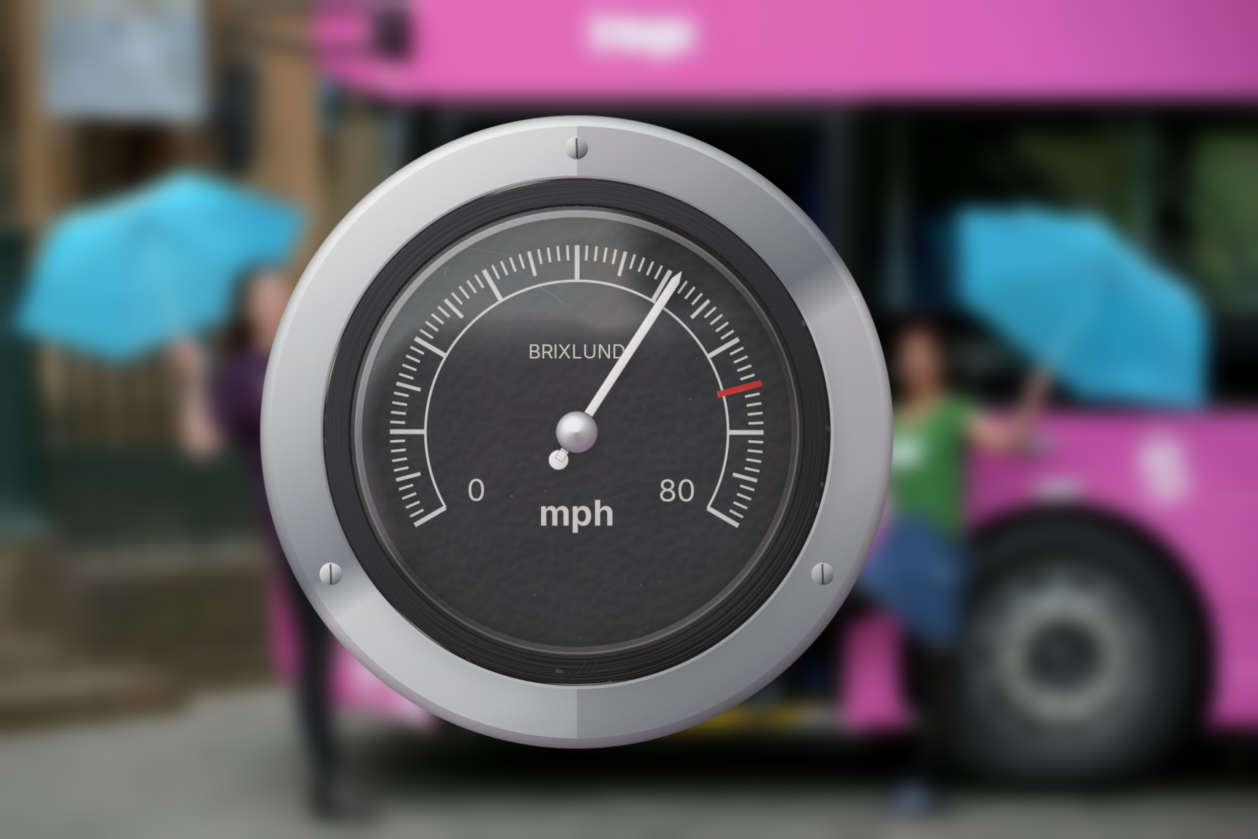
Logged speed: 51 mph
